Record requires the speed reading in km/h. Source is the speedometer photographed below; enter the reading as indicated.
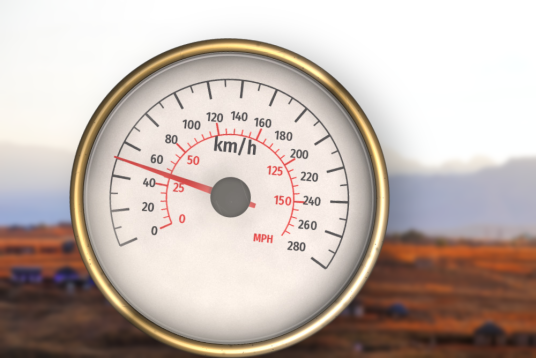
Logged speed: 50 km/h
